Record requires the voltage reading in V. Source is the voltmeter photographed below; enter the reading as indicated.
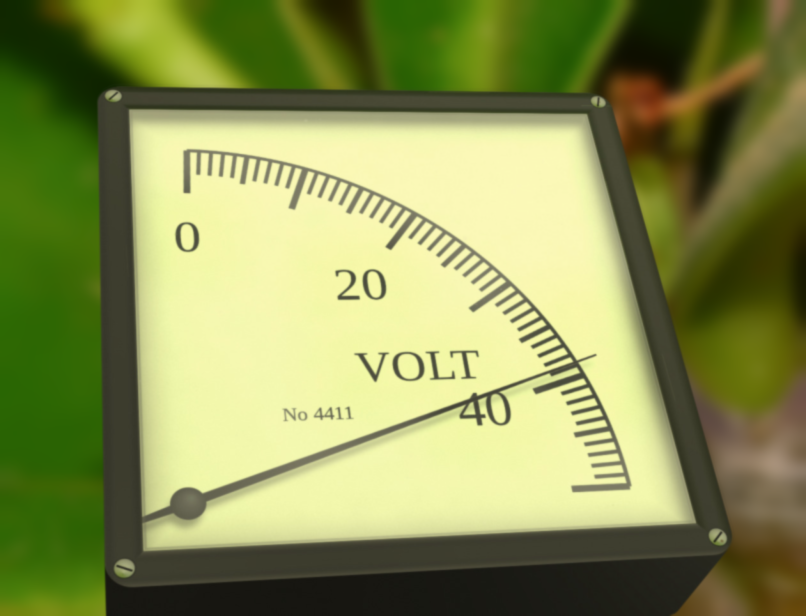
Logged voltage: 39 V
